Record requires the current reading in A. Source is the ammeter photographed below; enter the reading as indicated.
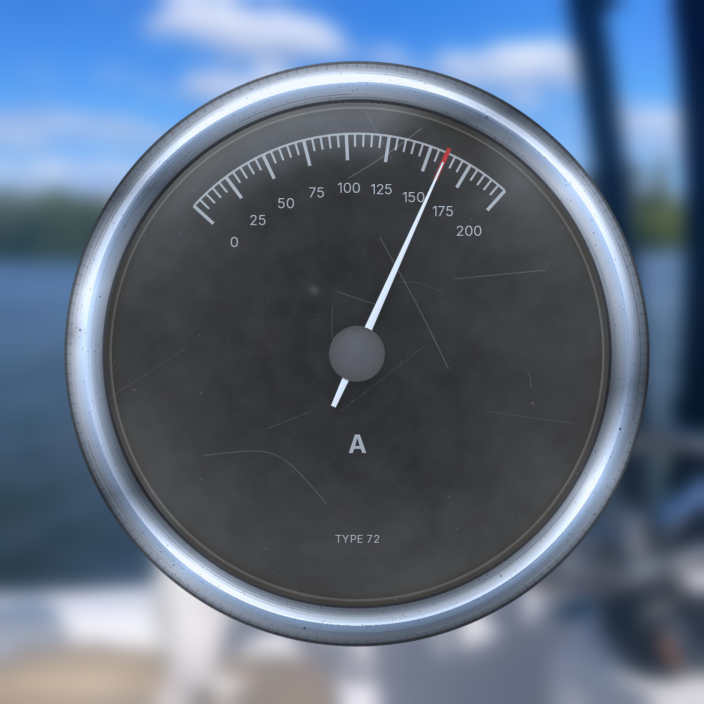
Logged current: 160 A
